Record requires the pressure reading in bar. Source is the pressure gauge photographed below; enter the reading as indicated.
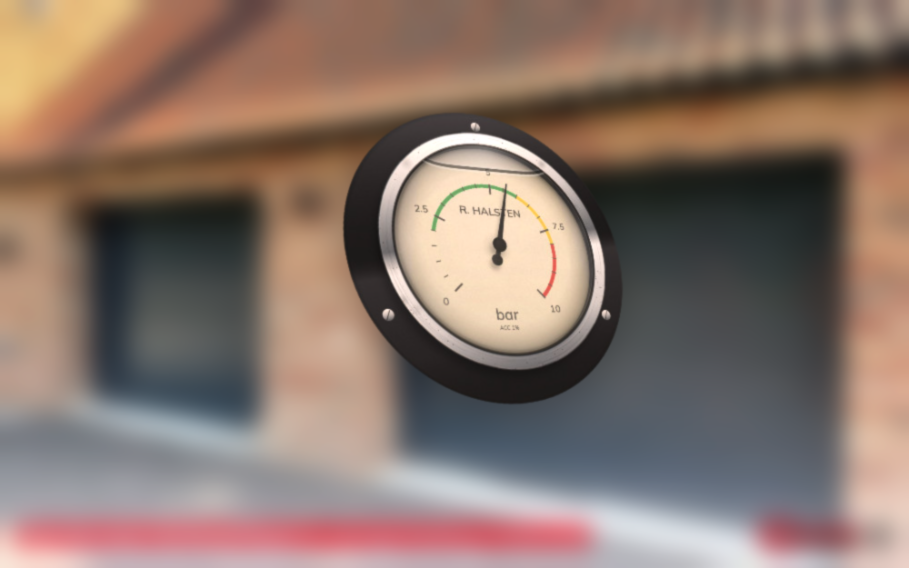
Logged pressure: 5.5 bar
